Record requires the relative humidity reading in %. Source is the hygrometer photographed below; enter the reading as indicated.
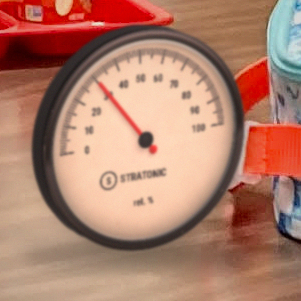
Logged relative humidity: 30 %
